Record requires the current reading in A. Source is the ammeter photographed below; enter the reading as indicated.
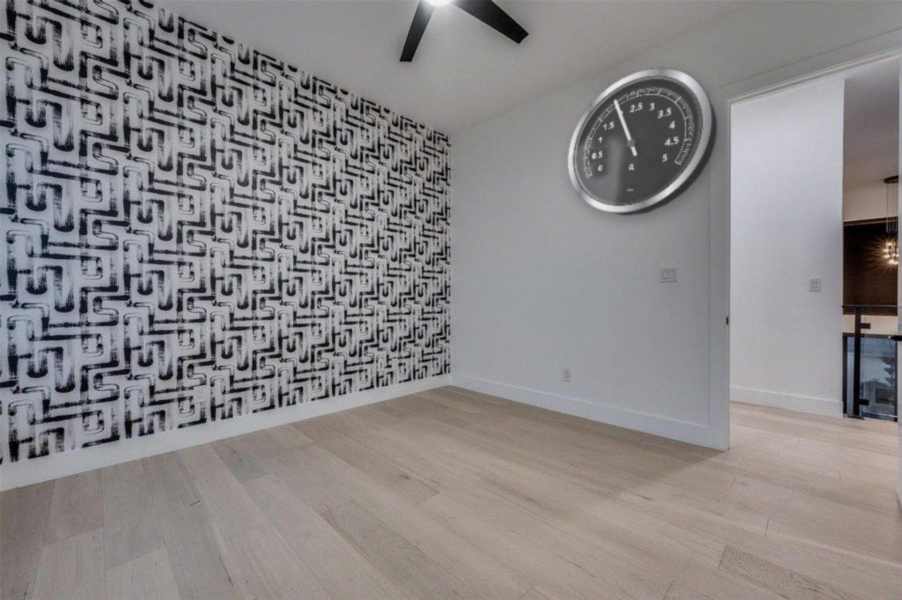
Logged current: 2 A
